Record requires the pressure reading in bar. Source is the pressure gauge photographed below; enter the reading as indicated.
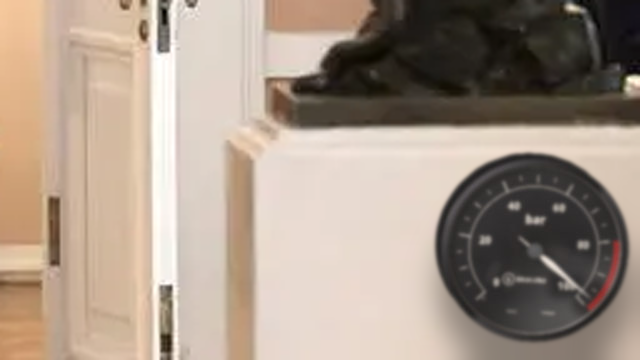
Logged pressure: 97.5 bar
